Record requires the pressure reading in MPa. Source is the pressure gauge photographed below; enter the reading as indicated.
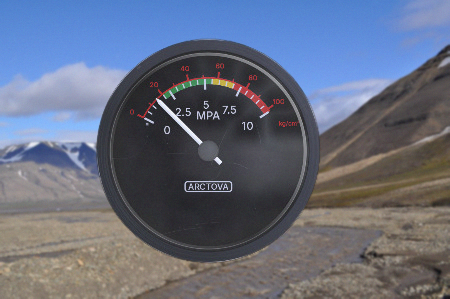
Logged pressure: 1.5 MPa
